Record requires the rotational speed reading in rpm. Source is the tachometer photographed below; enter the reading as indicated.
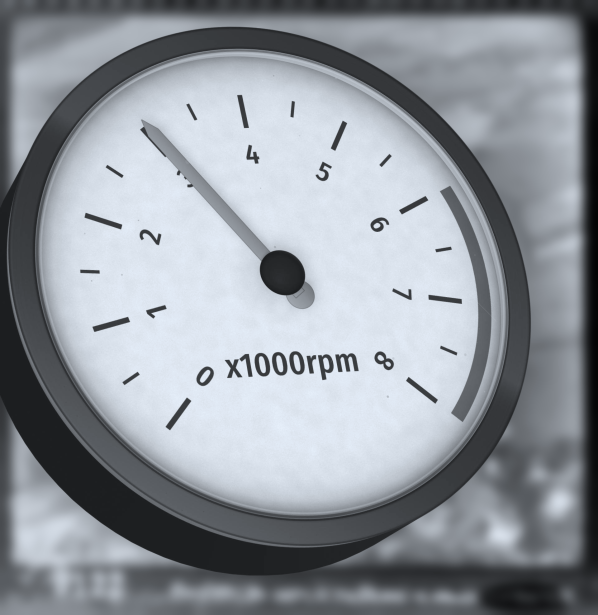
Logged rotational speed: 3000 rpm
